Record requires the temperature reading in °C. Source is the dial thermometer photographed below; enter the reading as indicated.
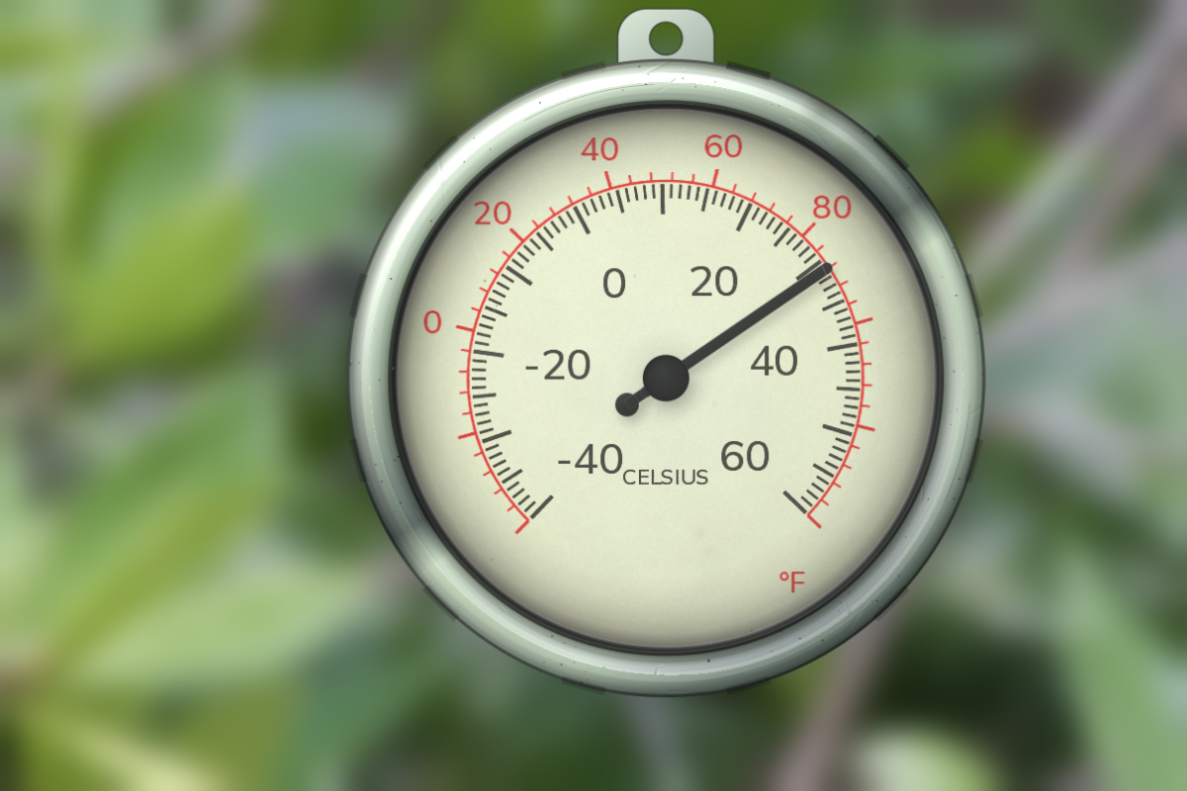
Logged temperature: 31 °C
